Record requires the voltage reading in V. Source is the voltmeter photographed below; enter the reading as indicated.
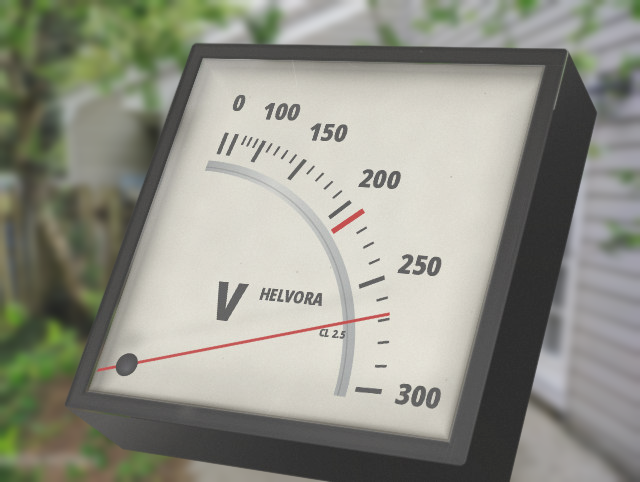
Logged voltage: 270 V
